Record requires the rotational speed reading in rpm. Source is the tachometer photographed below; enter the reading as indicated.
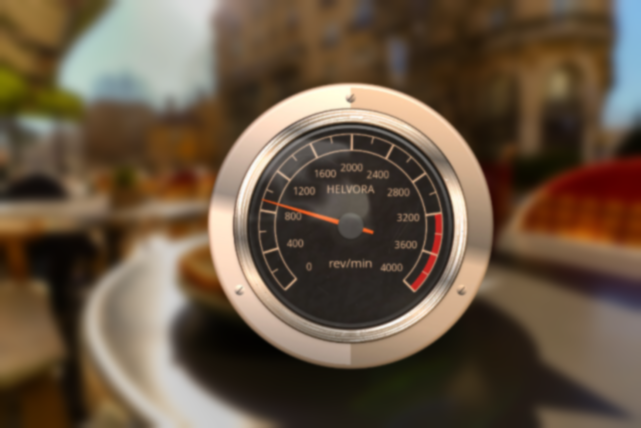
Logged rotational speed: 900 rpm
